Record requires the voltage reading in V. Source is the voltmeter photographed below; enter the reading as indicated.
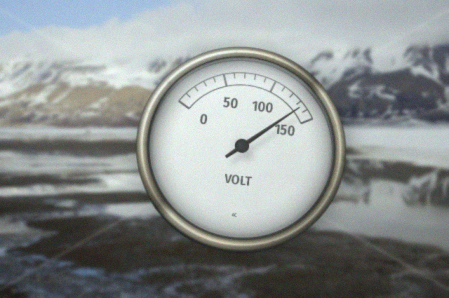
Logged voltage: 135 V
